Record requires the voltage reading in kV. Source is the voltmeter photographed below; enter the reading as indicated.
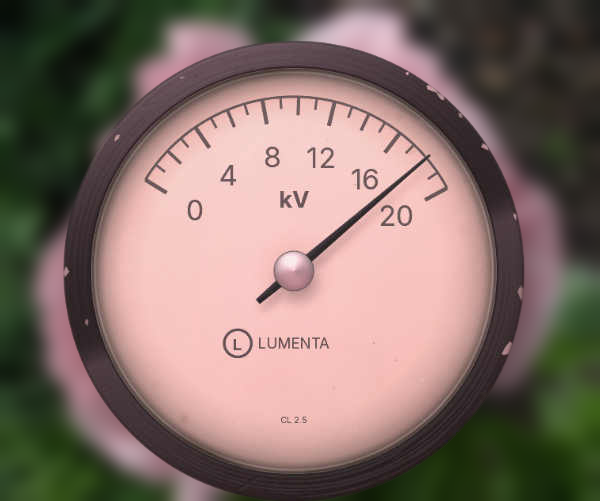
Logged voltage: 18 kV
